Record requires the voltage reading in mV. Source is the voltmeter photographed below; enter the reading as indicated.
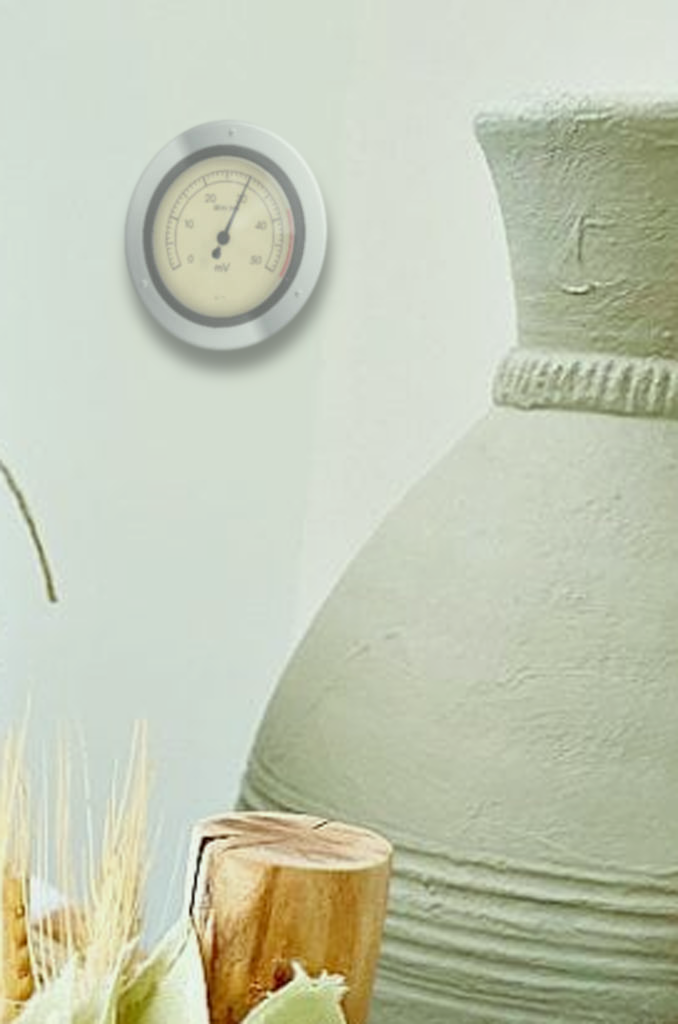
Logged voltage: 30 mV
